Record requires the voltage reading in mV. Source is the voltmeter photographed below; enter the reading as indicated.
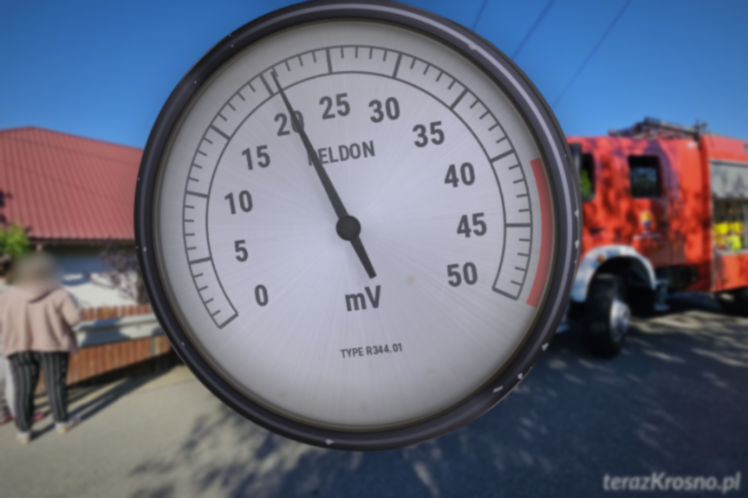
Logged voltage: 21 mV
